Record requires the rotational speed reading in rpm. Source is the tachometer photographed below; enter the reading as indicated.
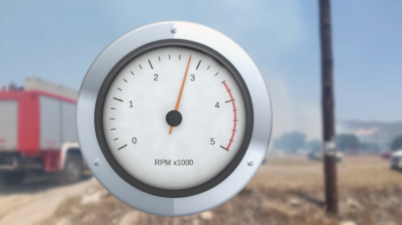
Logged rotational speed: 2800 rpm
